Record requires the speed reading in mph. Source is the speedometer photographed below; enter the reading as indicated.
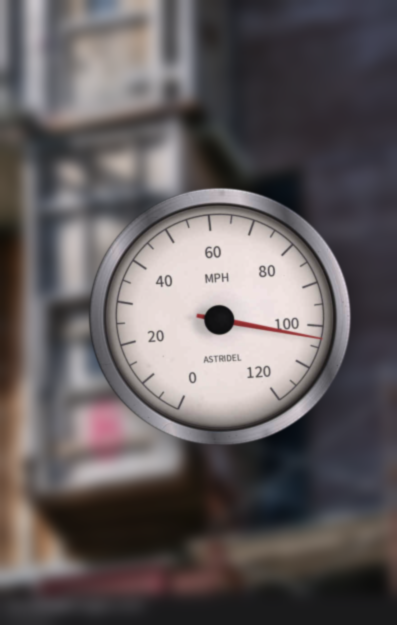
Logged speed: 102.5 mph
